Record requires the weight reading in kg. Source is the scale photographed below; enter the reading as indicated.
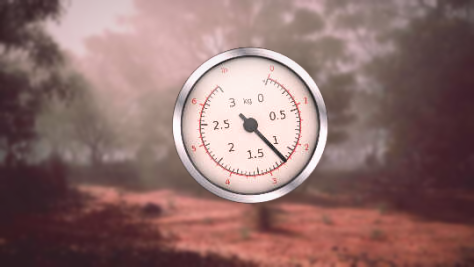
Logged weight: 1.15 kg
